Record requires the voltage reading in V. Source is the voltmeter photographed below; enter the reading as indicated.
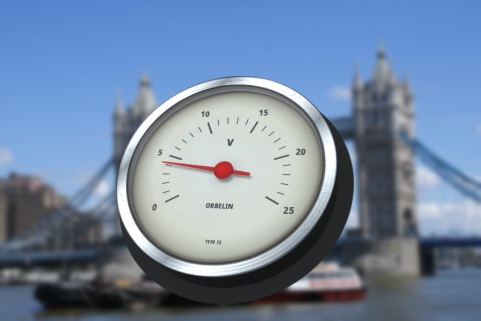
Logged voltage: 4 V
